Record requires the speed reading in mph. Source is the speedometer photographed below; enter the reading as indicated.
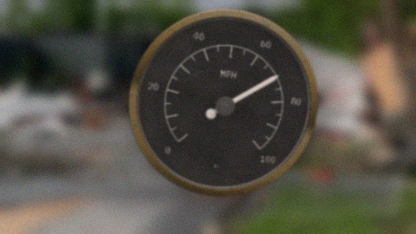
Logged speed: 70 mph
